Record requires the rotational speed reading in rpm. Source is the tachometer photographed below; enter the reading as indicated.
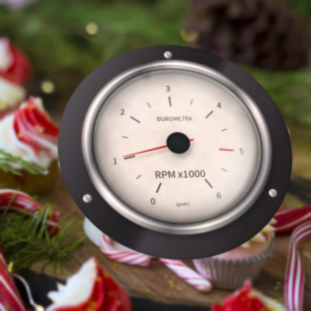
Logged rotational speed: 1000 rpm
